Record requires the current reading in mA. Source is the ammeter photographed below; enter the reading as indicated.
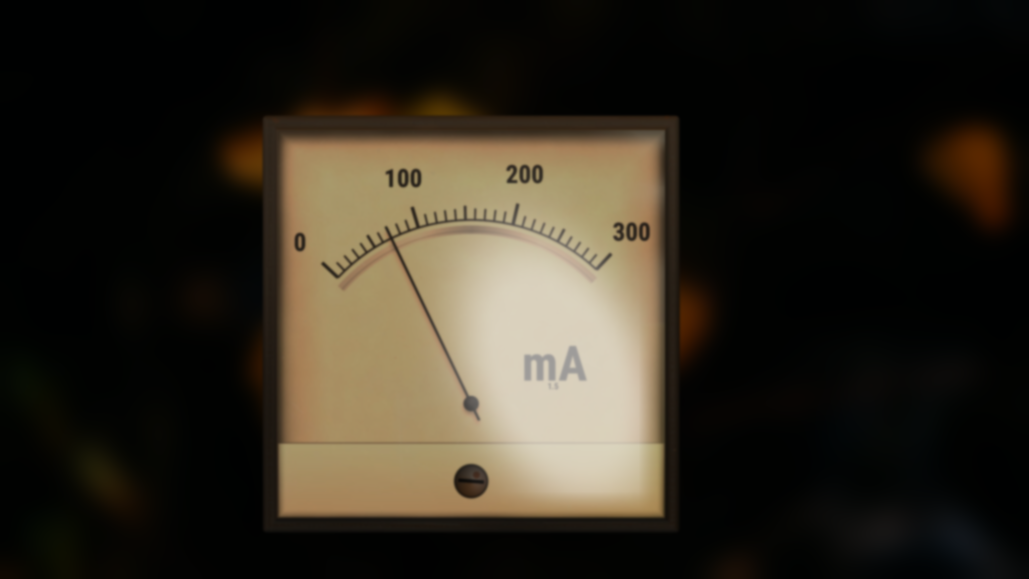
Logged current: 70 mA
